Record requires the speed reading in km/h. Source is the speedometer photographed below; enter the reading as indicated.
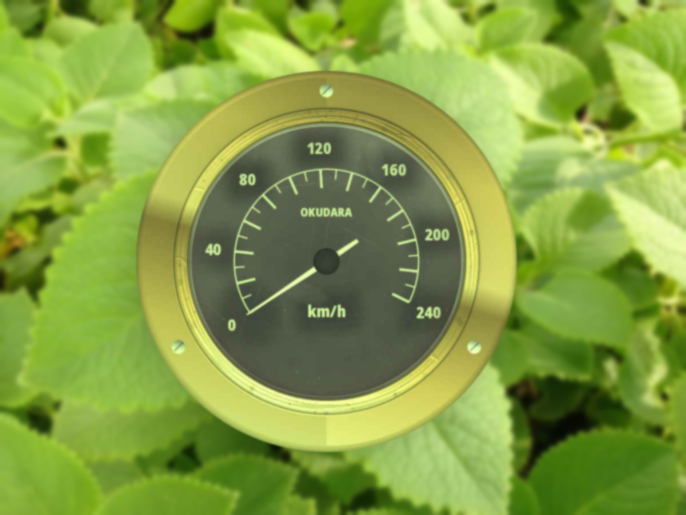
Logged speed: 0 km/h
